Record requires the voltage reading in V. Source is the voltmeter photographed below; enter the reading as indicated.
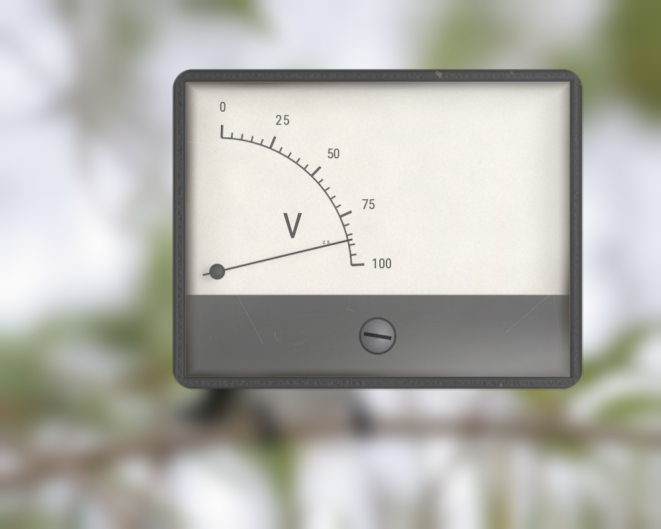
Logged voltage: 87.5 V
